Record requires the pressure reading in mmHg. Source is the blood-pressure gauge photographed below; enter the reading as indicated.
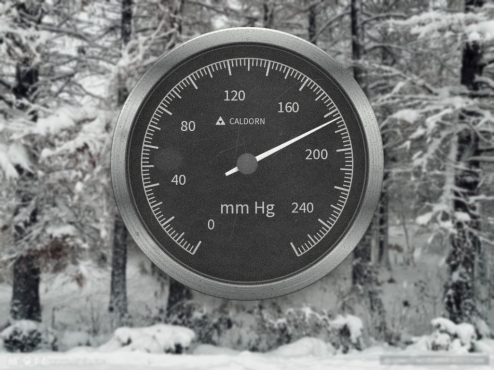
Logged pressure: 184 mmHg
